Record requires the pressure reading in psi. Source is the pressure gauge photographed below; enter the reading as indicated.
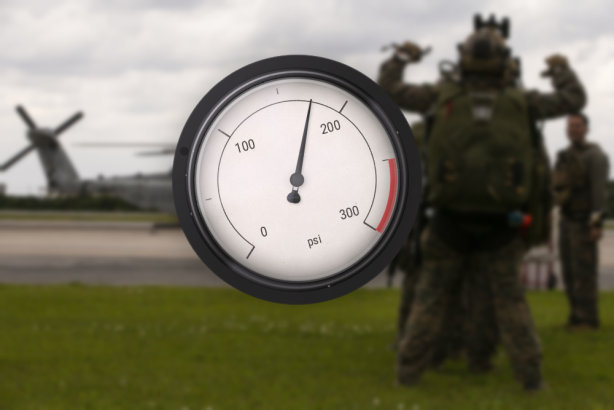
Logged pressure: 175 psi
